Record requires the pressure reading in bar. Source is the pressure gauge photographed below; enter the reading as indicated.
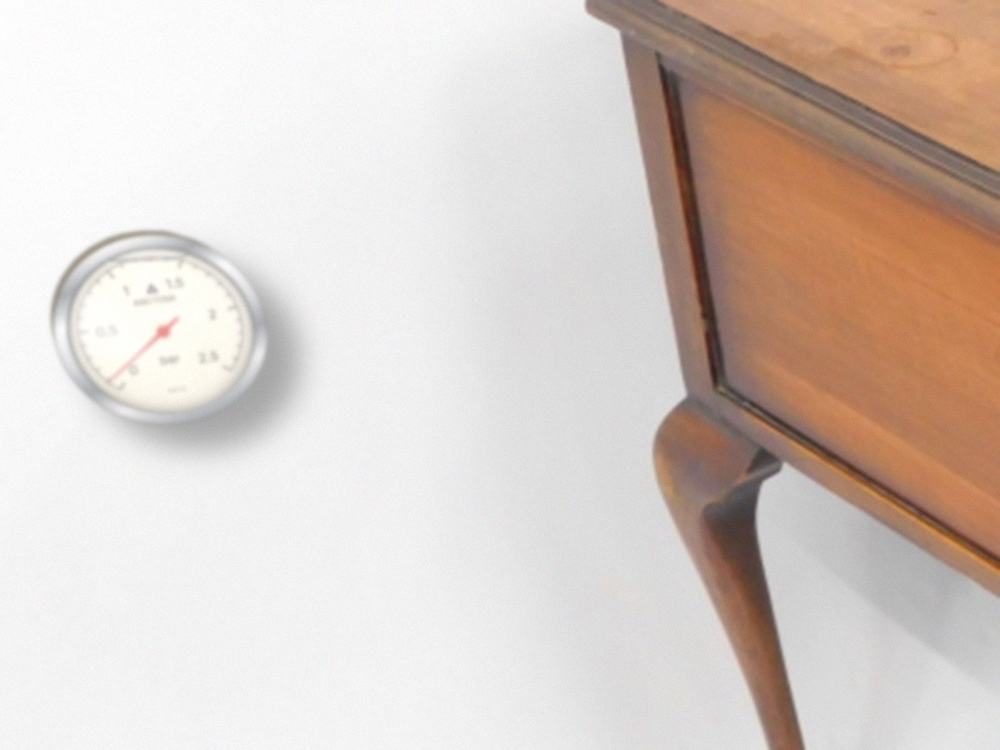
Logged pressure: 0.1 bar
